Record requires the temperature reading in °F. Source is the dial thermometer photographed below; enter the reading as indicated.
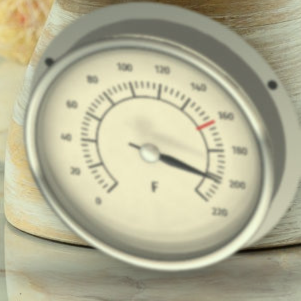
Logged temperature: 200 °F
